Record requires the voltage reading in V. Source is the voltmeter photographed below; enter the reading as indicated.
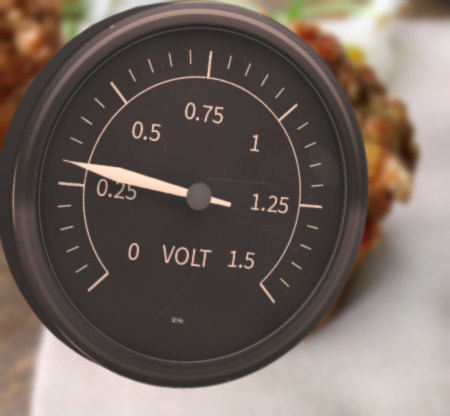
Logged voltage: 0.3 V
